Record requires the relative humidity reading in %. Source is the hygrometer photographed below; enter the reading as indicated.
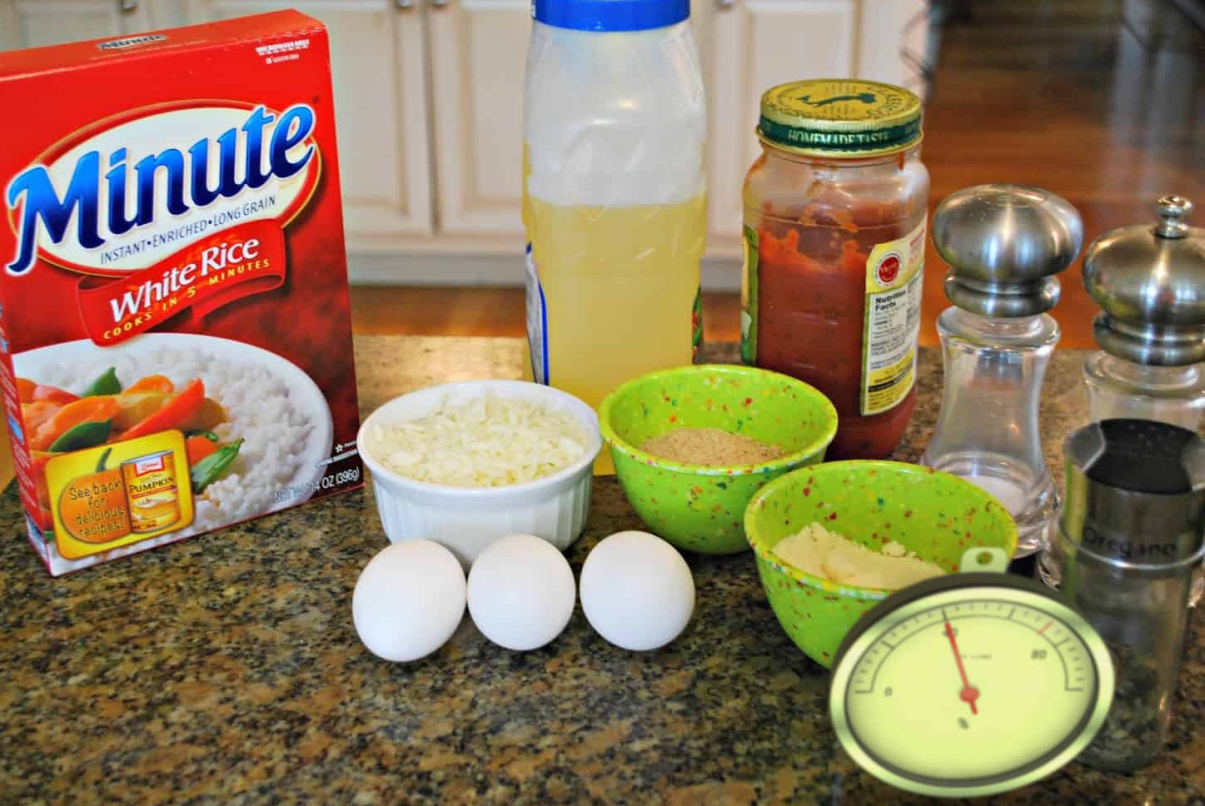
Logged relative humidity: 40 %
